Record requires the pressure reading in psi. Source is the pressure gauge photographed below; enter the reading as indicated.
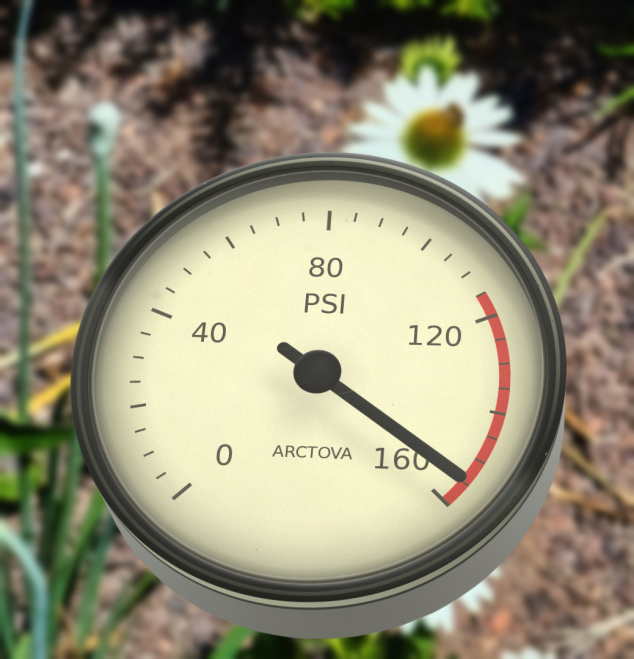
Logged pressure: 155 psi
